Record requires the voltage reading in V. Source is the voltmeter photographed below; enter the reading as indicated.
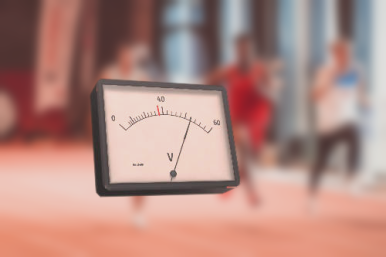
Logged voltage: 52 V
